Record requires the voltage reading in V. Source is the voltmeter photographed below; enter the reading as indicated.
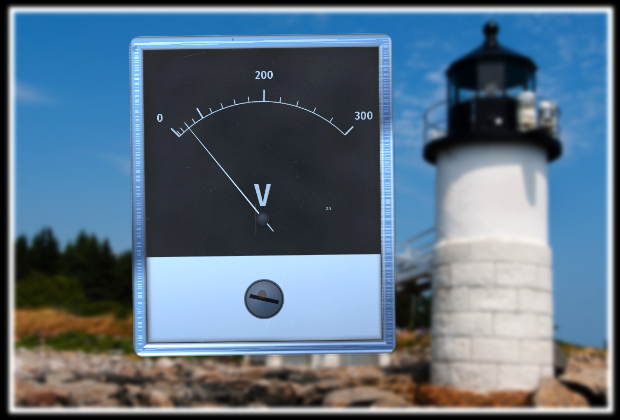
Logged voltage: 60 V
